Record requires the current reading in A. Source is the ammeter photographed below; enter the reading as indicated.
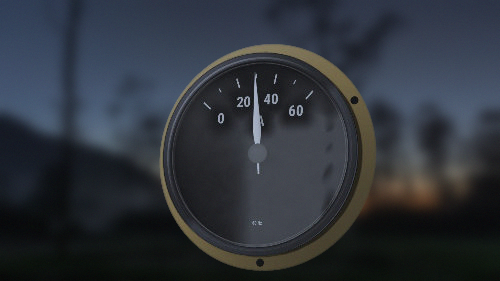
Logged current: 30 A
